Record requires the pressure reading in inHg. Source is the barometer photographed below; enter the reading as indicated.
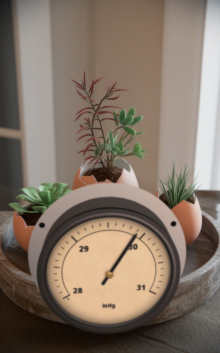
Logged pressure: 29.9 inHg
